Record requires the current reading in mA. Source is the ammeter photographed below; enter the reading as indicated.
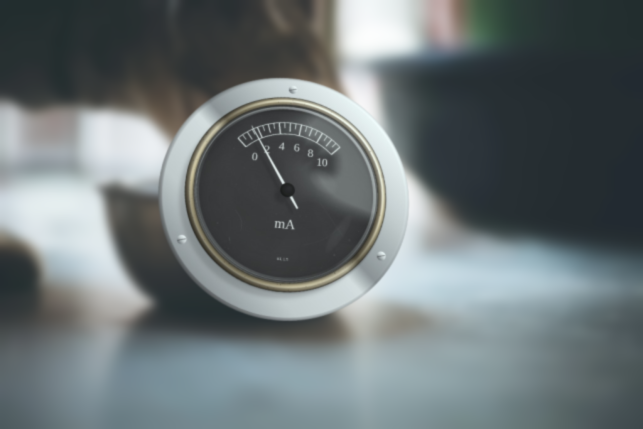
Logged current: 1.5 mA
